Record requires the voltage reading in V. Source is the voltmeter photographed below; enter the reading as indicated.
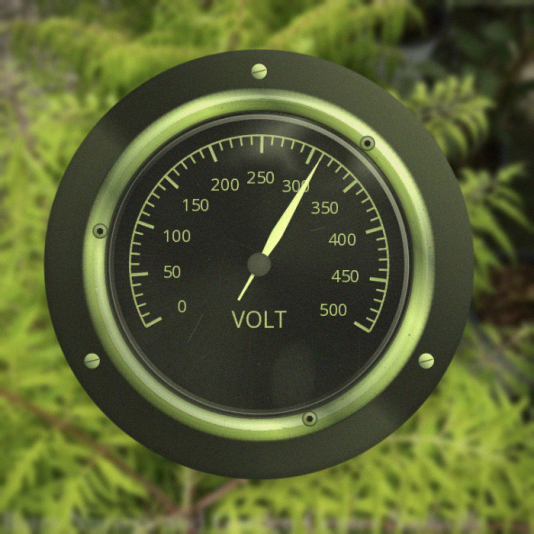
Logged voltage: 310 V
